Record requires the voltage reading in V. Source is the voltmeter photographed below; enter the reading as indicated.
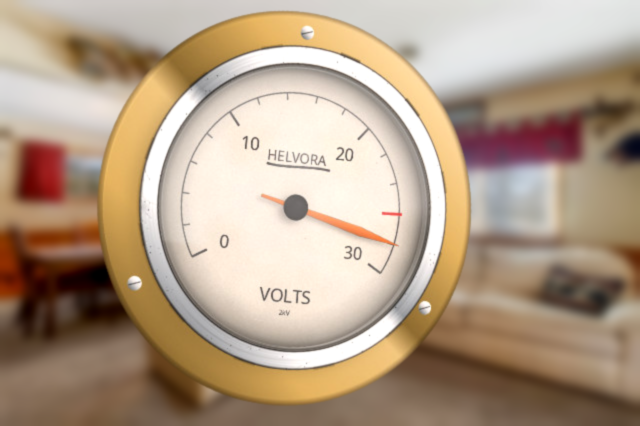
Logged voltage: 28 V
